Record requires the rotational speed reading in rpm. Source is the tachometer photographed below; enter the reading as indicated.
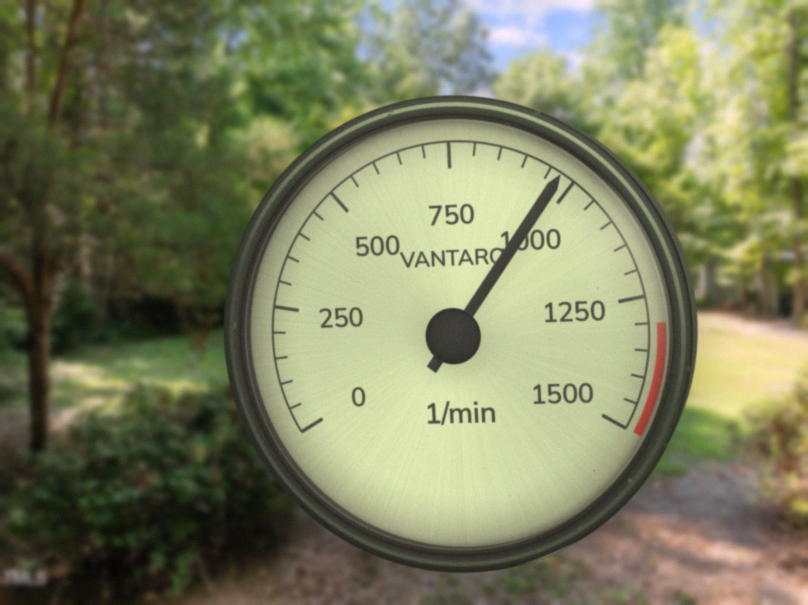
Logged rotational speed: 975 rpm
